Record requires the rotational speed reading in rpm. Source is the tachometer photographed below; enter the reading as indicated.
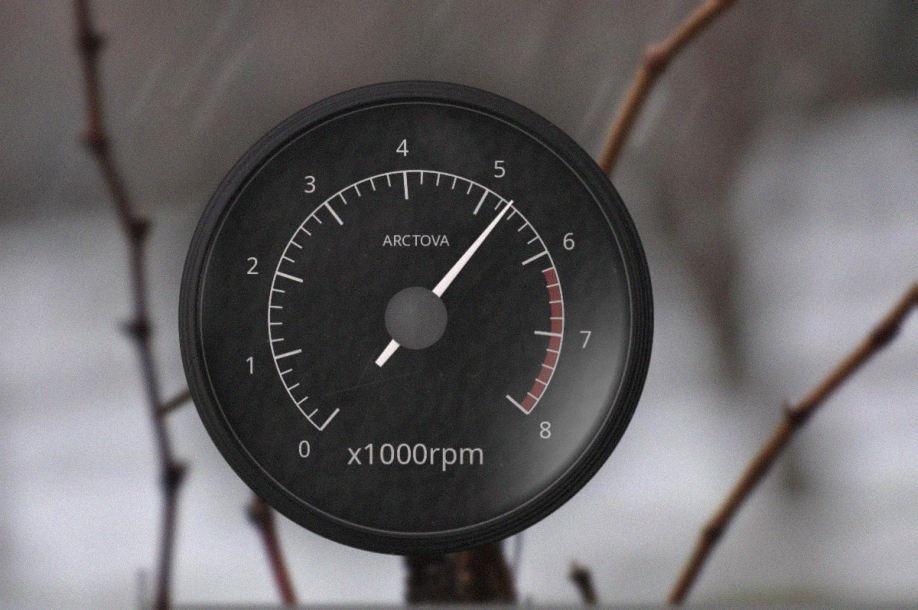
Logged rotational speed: 5300 rpm
